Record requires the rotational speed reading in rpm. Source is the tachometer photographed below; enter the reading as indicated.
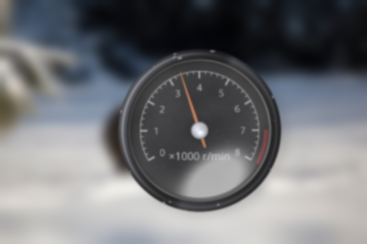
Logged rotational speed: 3400 rpm
